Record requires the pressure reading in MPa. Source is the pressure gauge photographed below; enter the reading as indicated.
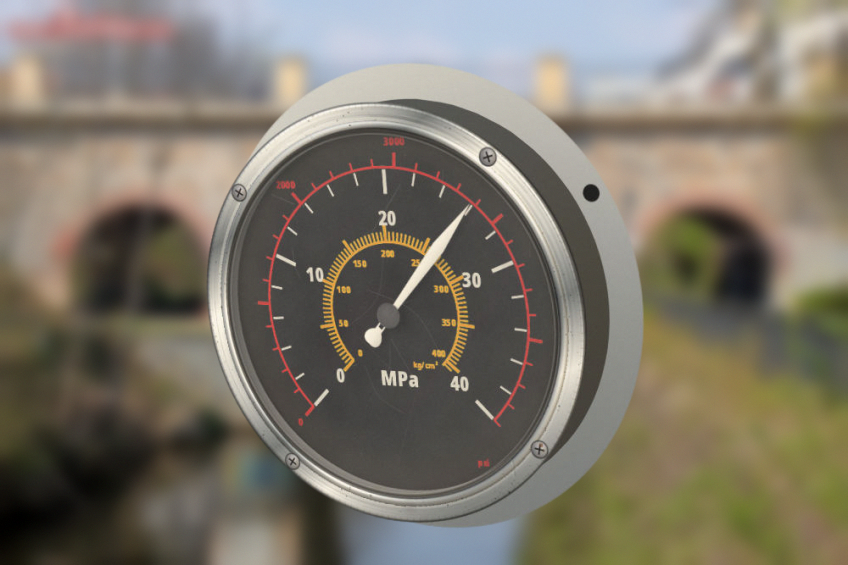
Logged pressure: 26 MPa
